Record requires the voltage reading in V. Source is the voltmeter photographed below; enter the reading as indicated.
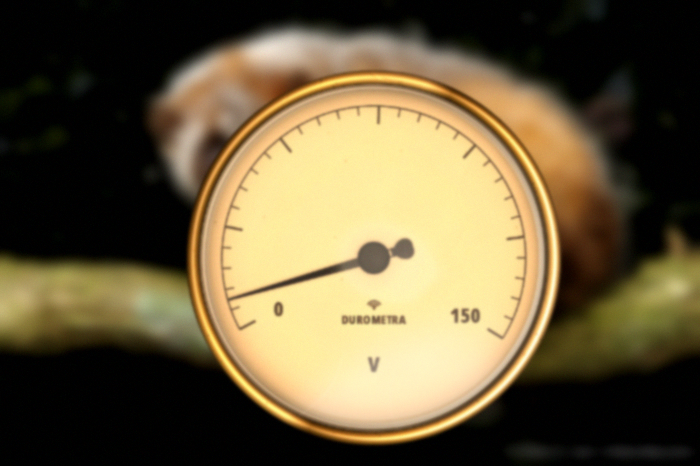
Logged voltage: 7.5 V
